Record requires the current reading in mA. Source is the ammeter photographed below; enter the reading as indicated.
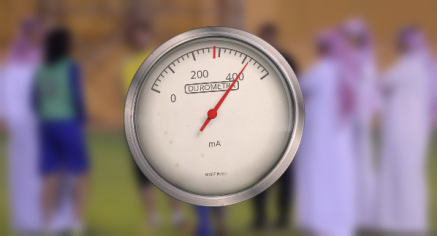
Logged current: 420 mA
